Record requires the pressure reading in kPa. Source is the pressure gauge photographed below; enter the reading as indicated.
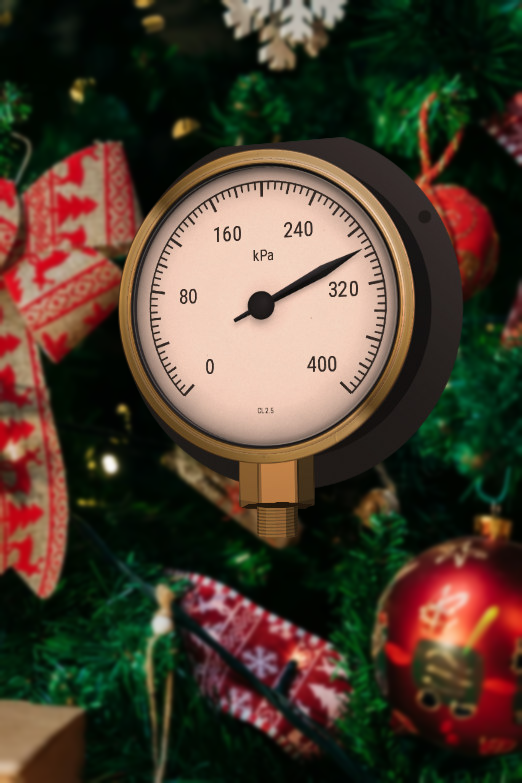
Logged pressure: 295 kPa
